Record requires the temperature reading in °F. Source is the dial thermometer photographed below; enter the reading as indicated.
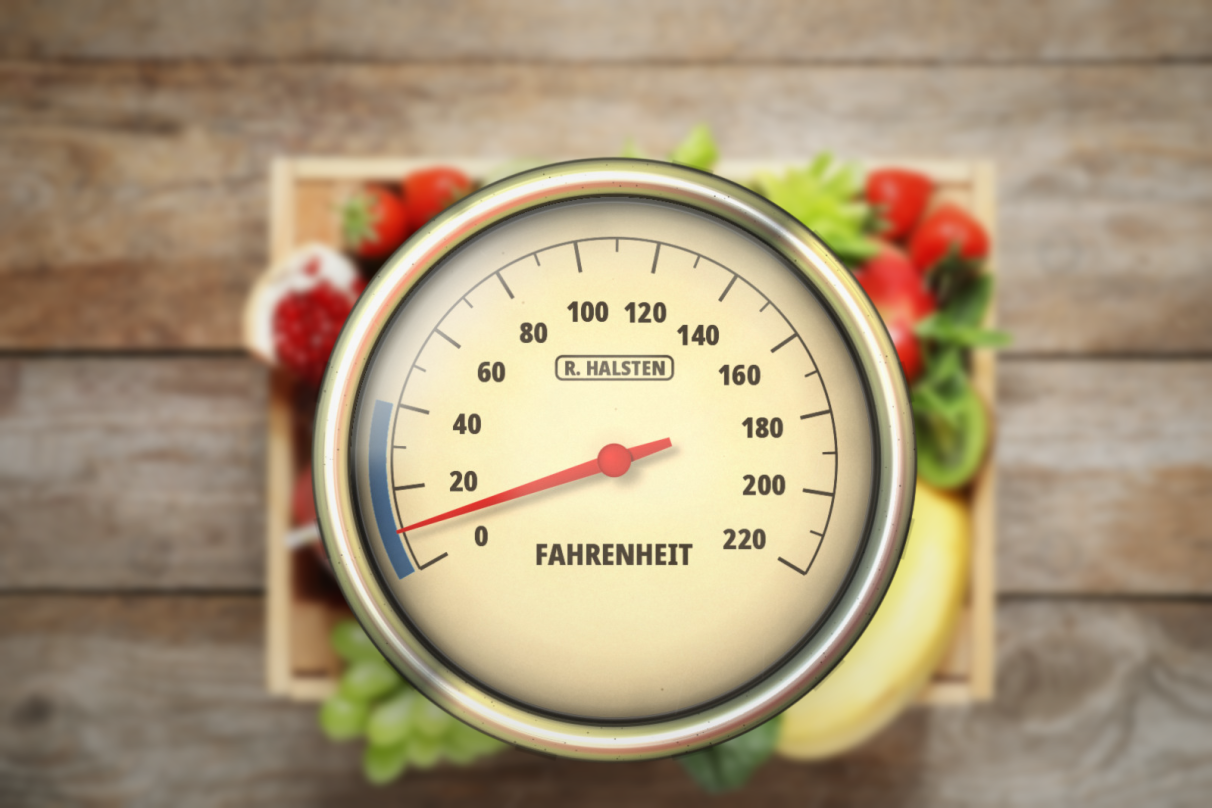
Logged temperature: 10 °F
